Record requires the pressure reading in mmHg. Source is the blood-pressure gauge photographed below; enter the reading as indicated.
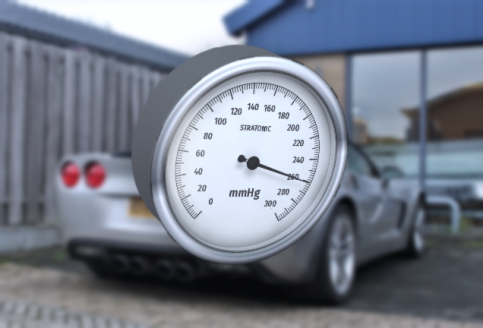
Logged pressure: 260 mmHg
